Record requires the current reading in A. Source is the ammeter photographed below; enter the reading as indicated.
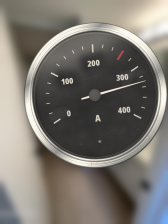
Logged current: 330 A
